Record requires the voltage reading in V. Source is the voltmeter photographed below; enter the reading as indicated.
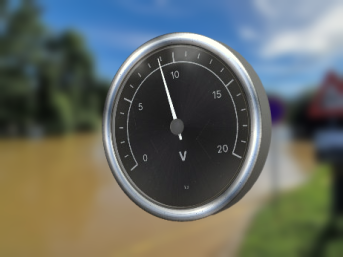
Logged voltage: 9 V
